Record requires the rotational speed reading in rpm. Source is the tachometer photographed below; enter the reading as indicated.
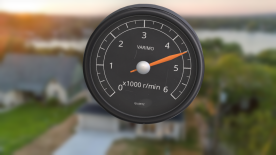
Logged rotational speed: 4500 rpm
